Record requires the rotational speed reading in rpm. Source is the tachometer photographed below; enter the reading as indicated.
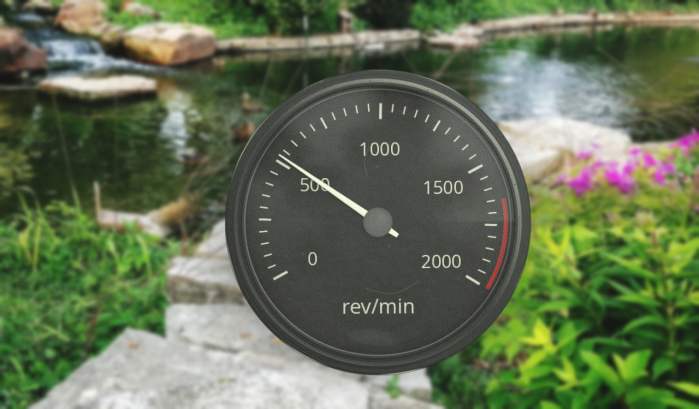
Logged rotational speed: 525 rpm
